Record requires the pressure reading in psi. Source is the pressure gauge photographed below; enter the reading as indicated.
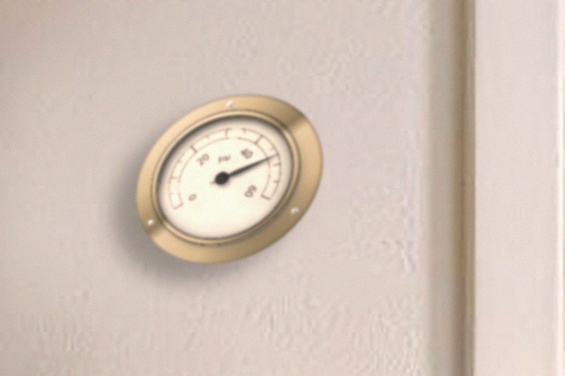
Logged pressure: 47.5 psi
